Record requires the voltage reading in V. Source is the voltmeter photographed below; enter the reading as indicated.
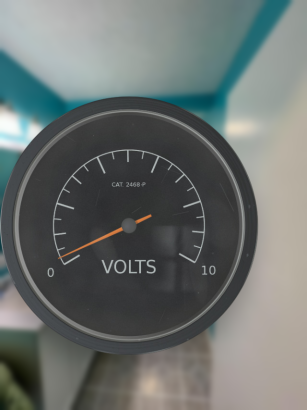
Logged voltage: 0.25 V
